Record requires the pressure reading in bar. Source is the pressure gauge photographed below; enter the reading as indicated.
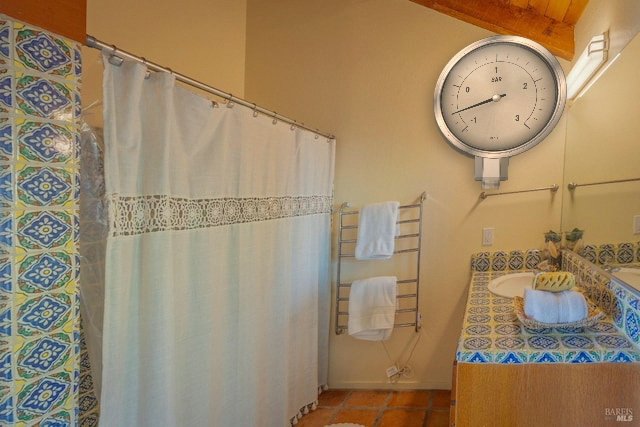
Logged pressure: -0.6 bar
